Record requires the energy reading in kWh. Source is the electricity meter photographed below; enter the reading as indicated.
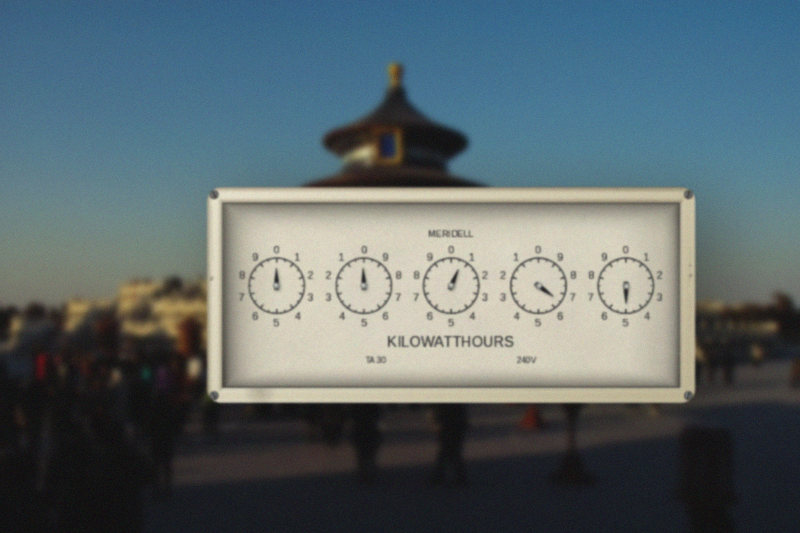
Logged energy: 65 kWh
